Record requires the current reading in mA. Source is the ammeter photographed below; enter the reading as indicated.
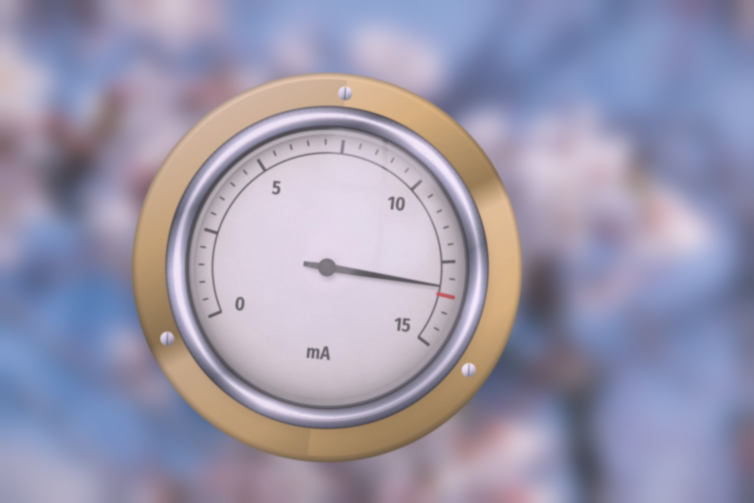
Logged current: 13.25 mA
